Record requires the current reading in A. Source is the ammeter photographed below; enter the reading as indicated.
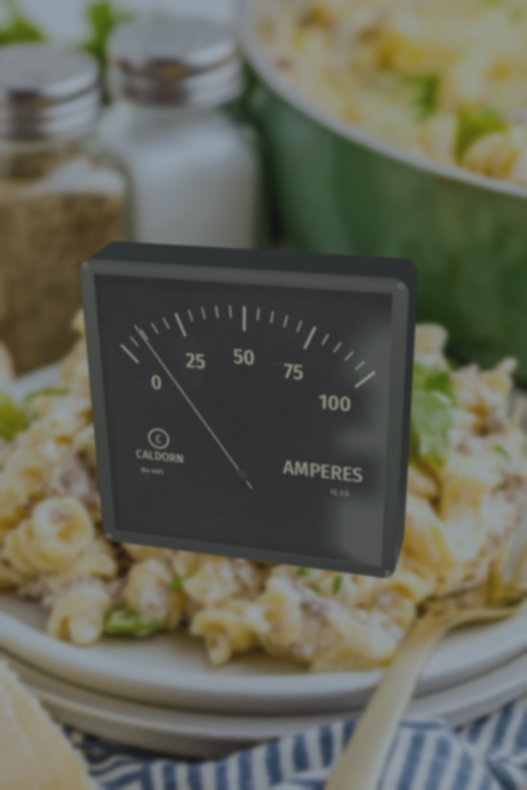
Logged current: 10 A
